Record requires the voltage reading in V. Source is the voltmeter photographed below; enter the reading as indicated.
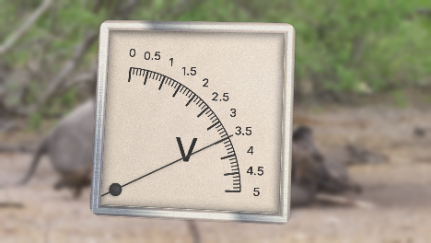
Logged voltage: 3.5 V
